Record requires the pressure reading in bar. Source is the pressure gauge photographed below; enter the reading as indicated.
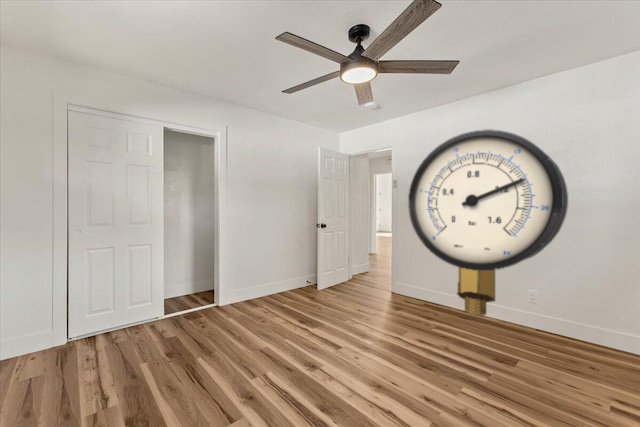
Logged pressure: 1.2 bar
